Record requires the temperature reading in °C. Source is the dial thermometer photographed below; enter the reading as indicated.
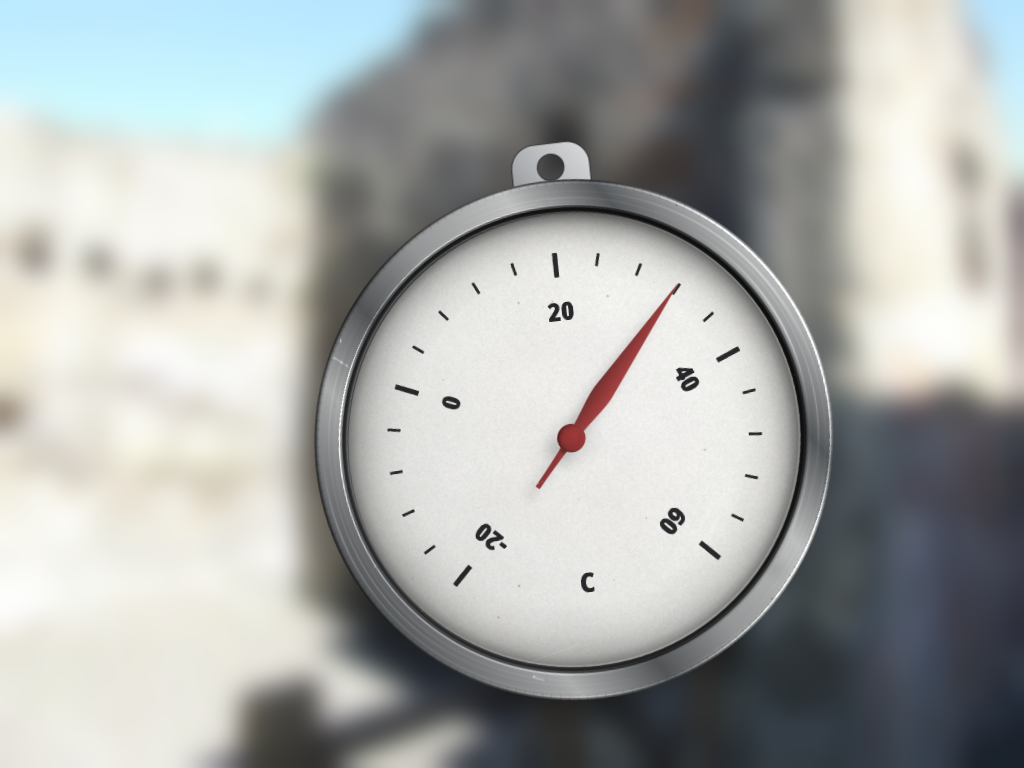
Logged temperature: 32 °C
